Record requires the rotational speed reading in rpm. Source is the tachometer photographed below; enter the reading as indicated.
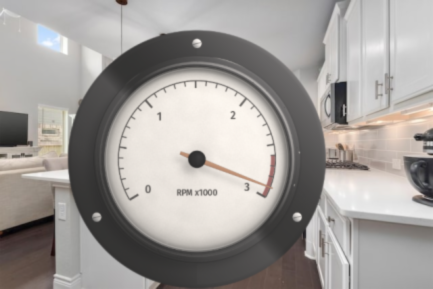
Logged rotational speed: 2900 rpm
